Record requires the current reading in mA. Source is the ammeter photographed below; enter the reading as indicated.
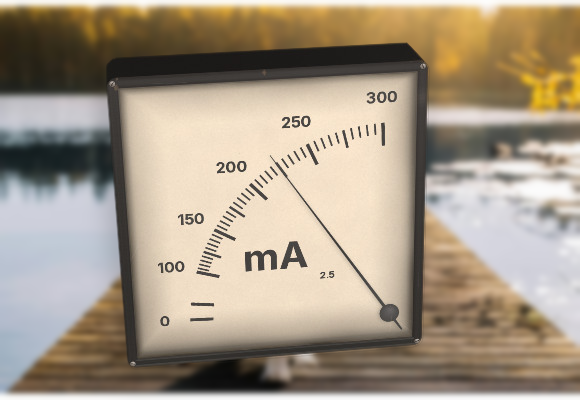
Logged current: 225 mA
